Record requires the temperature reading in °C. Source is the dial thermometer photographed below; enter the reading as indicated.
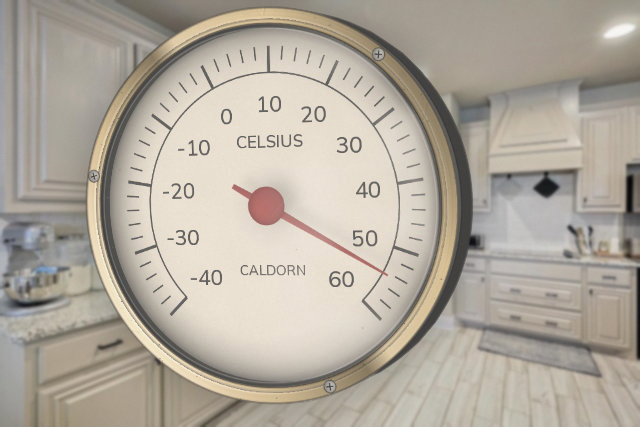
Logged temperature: 54 °C
